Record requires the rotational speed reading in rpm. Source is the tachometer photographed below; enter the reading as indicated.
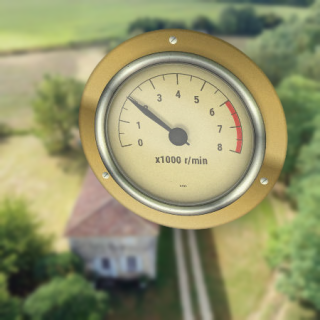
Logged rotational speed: 2000 rpm
